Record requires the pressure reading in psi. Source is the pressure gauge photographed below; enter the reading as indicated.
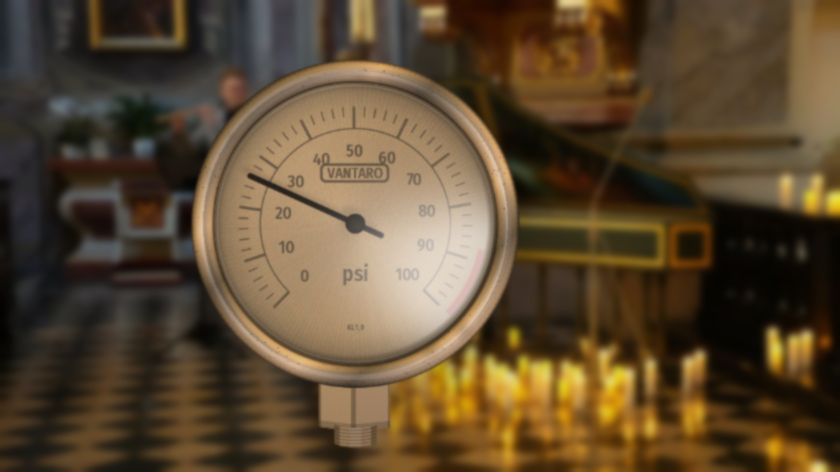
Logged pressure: 26 psi
